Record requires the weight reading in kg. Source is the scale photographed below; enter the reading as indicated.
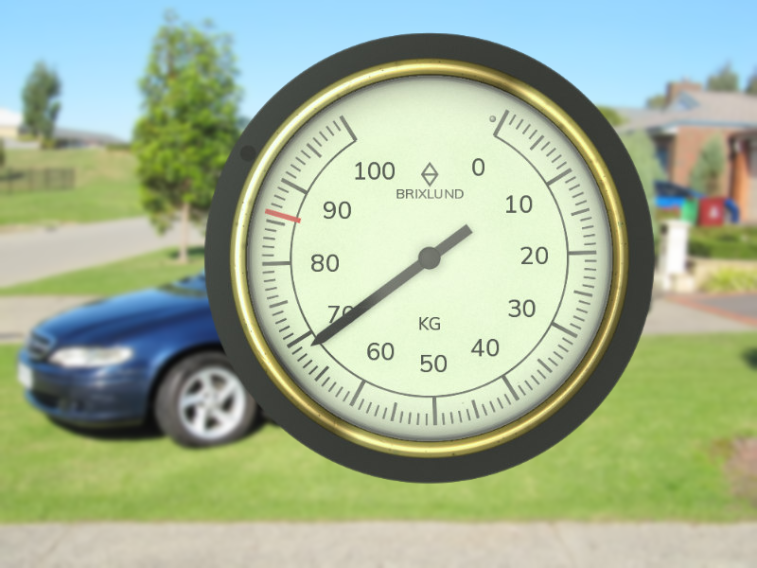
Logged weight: 68.5 kg
